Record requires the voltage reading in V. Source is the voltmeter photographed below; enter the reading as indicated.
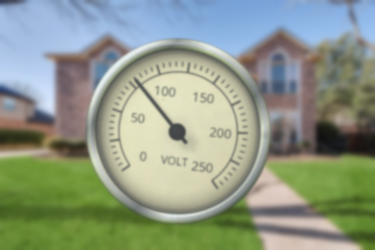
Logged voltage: 80 V
